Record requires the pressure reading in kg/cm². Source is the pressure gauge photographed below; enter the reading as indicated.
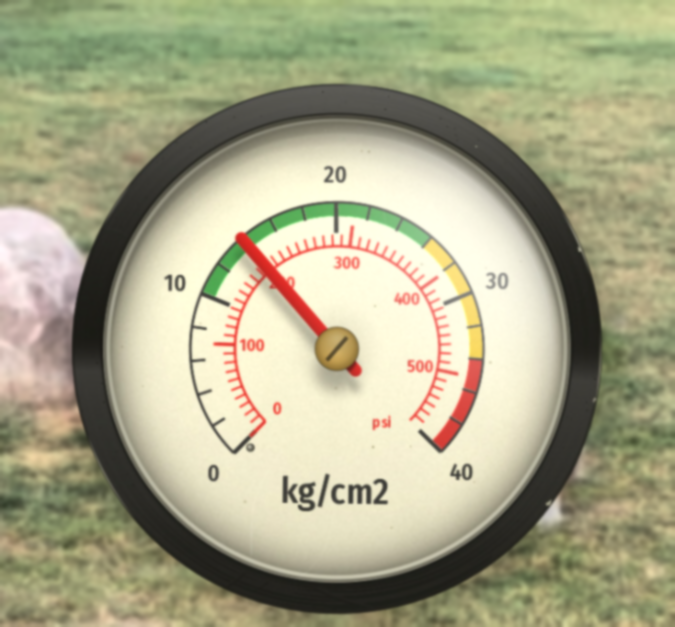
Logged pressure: 14 kg/cm²
